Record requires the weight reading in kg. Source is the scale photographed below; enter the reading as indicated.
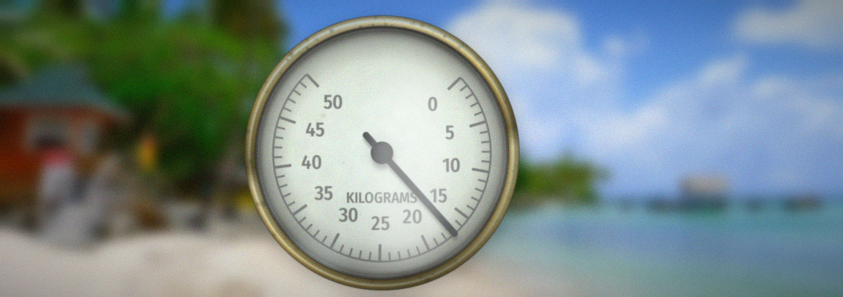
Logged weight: 17 kg
